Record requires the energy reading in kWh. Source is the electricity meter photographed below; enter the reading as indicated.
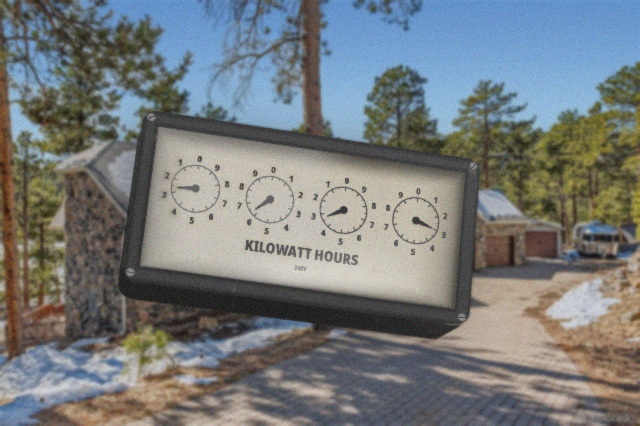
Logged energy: 2633 kWh
